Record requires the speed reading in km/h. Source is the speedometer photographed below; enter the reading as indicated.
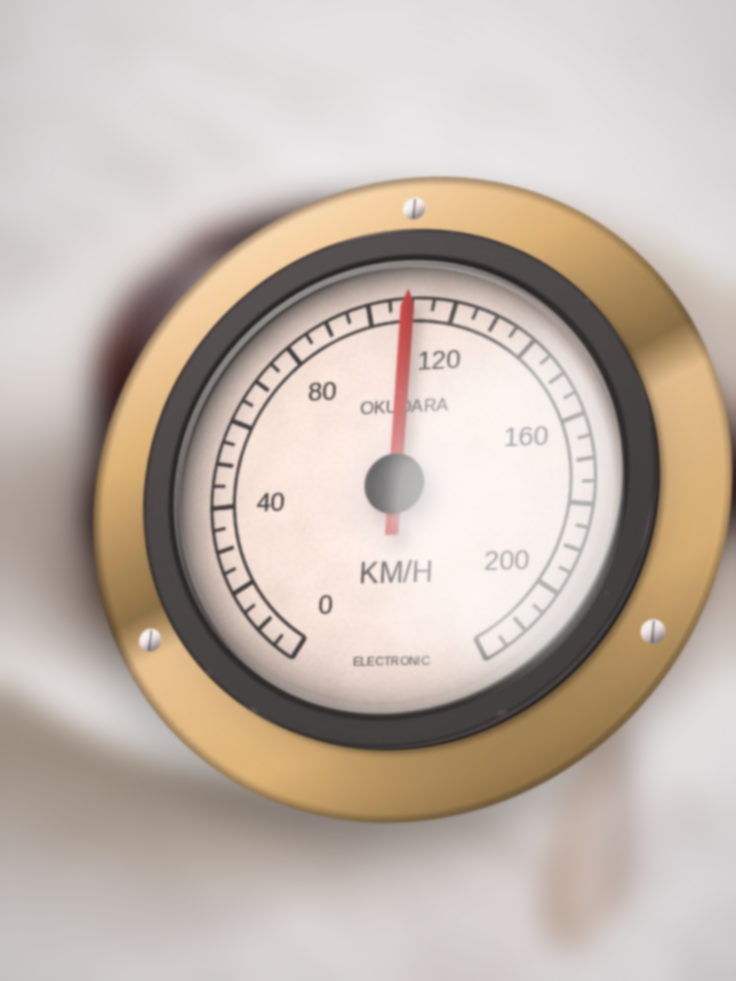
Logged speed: 110 km/h
